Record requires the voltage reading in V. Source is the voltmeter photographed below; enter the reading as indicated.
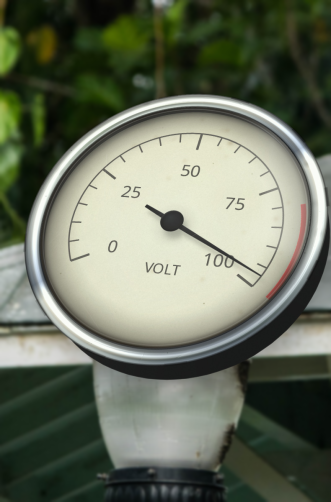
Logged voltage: 97.5 V
